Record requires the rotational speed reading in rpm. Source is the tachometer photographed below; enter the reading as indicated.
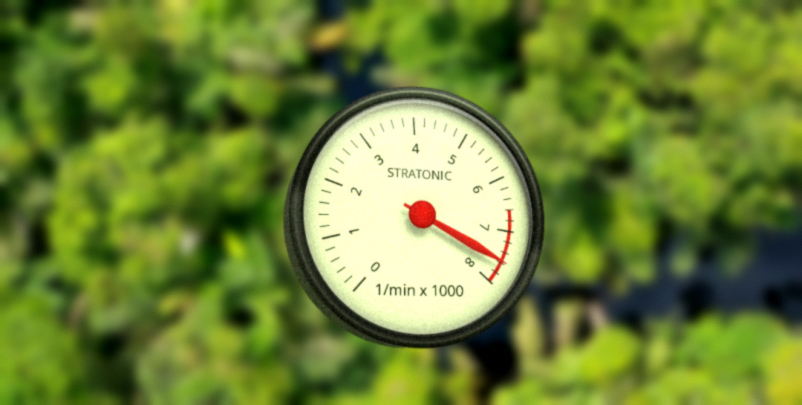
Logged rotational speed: 7600 rpm
